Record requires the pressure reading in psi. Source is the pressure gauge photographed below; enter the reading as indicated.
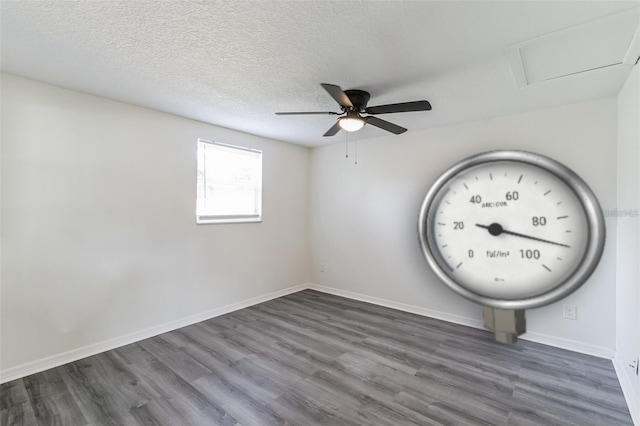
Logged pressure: 90 psi
